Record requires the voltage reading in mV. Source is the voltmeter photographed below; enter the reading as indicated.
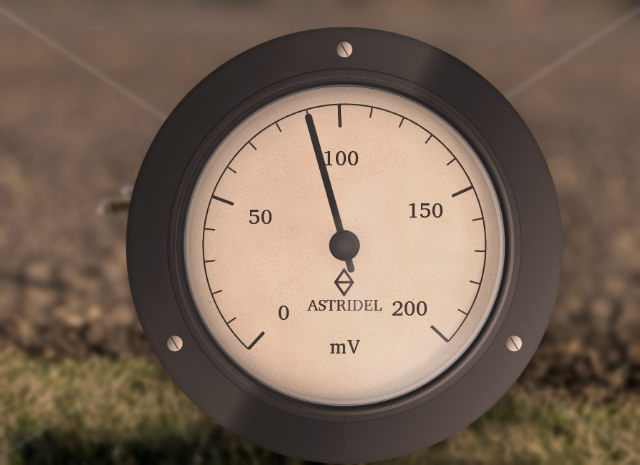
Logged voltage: 90 mV
